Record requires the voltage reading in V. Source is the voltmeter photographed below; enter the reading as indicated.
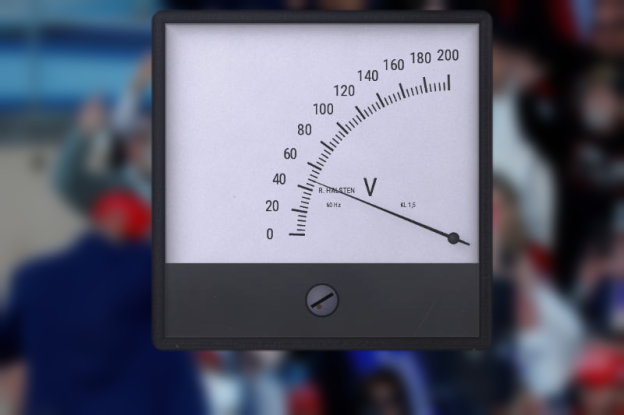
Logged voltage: 48 V
